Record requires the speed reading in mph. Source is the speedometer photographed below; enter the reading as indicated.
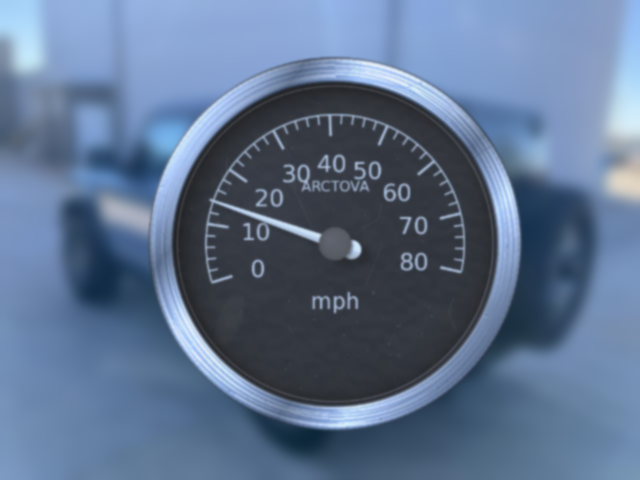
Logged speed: 14 mph
